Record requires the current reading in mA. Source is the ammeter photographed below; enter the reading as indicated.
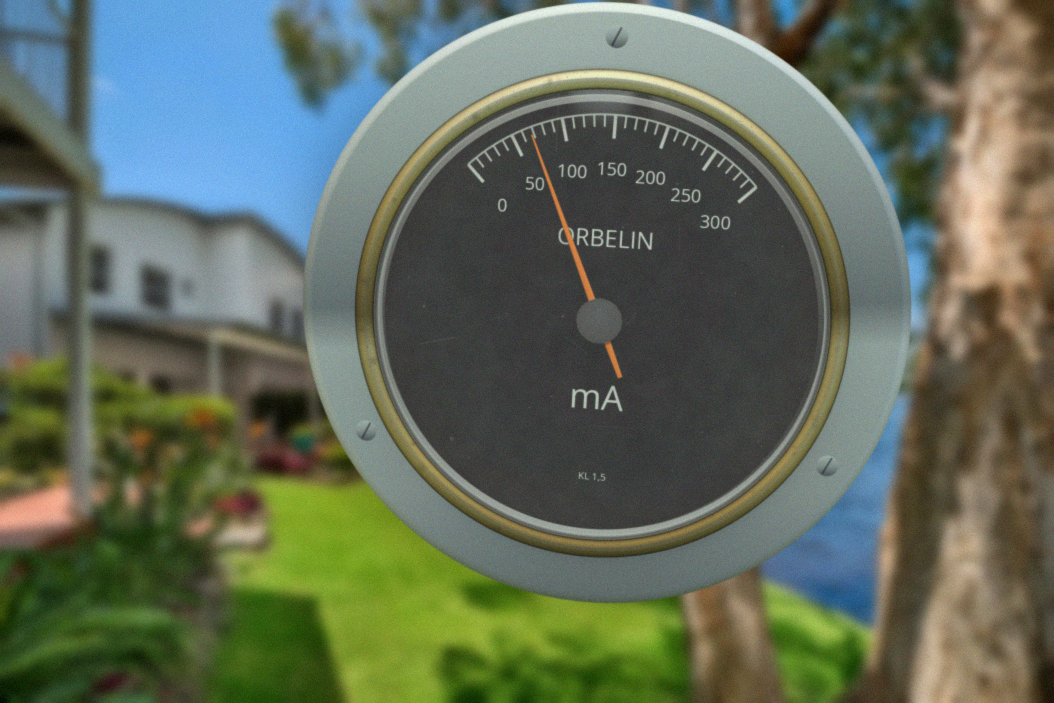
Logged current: 70 mA
